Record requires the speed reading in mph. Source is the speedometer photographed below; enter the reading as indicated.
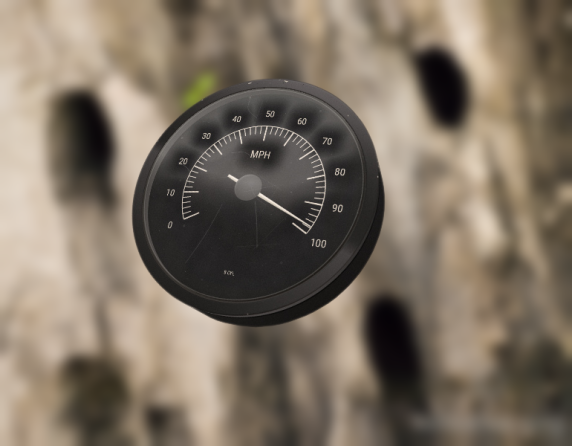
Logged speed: 98 mph
